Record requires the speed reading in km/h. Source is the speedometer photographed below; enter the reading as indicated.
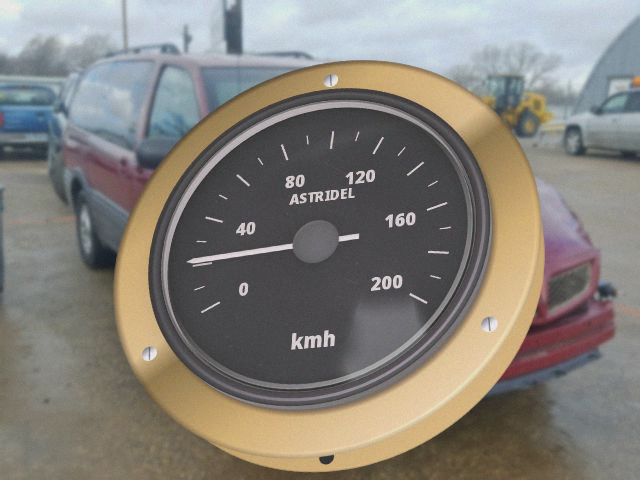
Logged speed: 20 km/h
